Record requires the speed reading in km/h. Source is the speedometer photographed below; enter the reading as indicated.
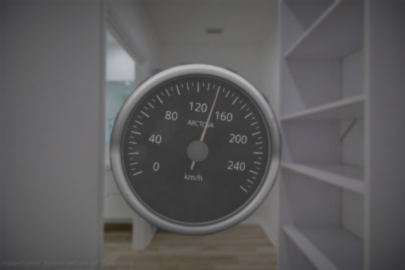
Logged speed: 140 km/h
